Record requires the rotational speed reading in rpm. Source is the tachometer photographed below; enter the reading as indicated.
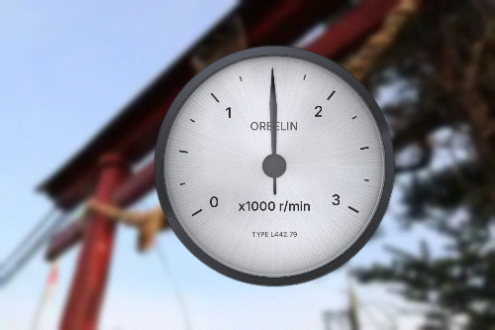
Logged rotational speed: 1500 rpm
